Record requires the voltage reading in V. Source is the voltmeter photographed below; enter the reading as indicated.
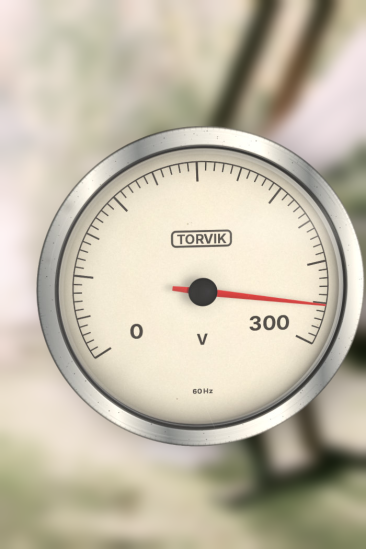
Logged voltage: 275 V
